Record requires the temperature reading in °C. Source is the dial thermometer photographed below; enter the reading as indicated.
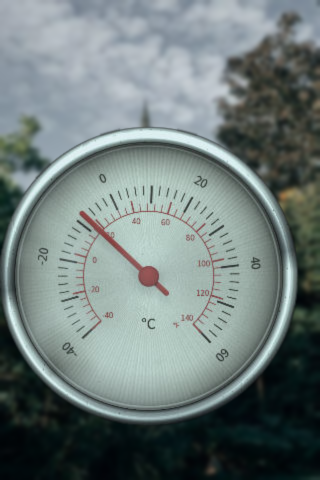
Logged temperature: -8 °C
